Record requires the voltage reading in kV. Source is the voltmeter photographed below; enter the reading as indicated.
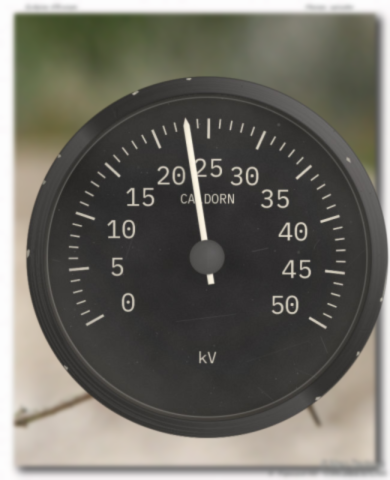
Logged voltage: 23 kV
